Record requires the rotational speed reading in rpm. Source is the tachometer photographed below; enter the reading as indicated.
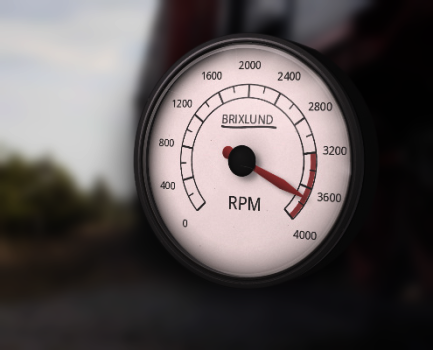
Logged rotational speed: 3700 rpm
